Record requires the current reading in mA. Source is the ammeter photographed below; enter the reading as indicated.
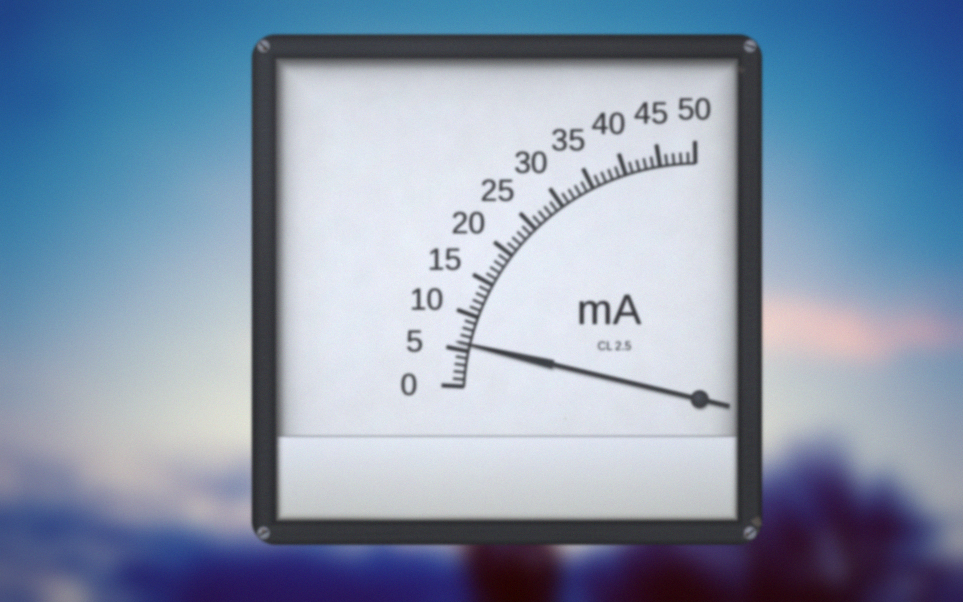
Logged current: 6 mA
